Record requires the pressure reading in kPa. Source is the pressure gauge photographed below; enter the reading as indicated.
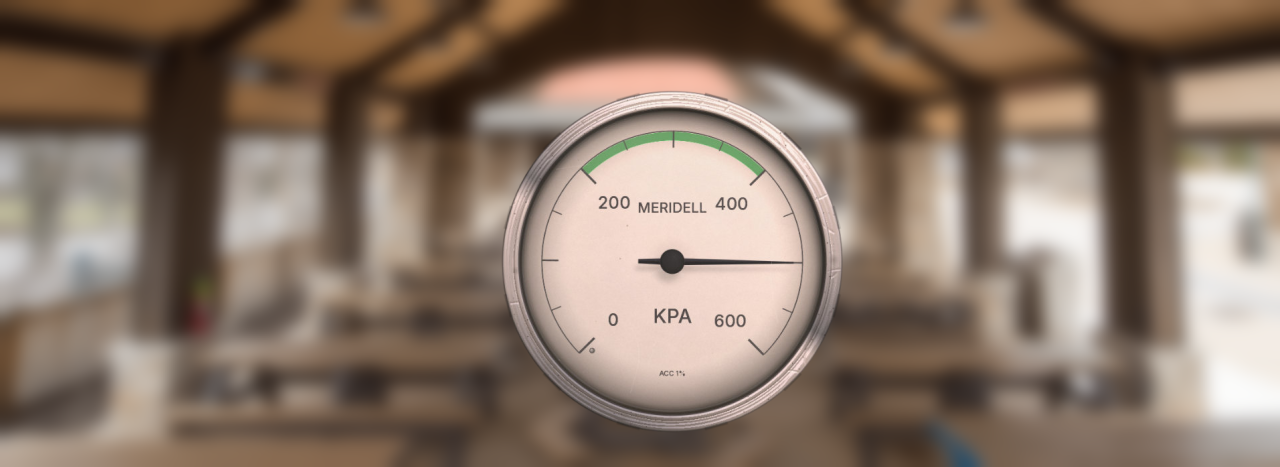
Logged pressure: 500 kPa
